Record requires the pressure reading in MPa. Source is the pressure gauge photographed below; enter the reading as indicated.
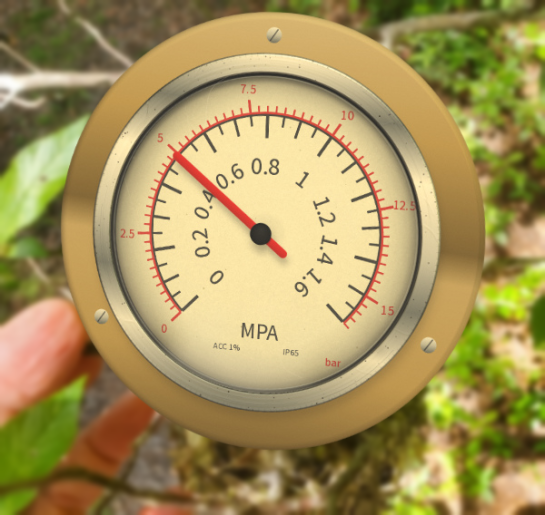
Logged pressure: 0.5 MPa
